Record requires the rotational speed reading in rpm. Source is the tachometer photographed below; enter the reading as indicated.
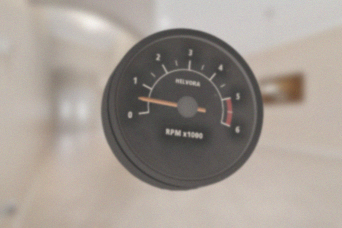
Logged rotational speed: 500 rpm
